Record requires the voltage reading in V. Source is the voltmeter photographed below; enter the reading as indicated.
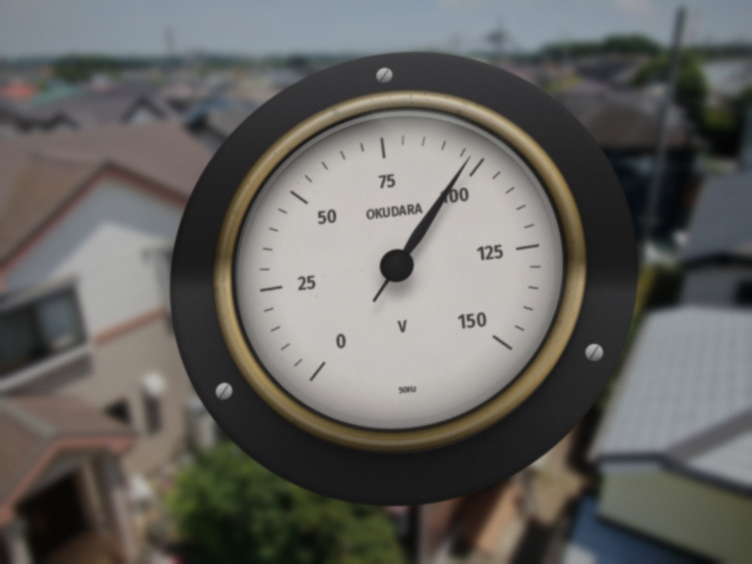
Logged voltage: 97.5 V
